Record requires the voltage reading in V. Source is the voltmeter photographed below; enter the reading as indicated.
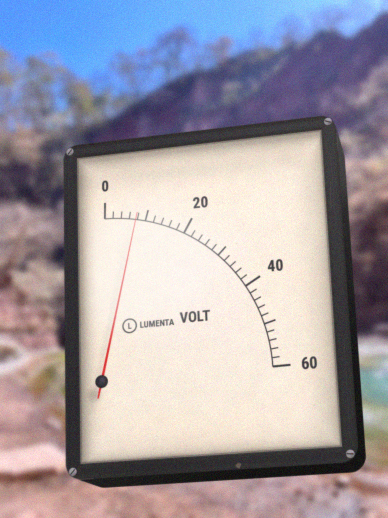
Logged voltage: 8 V
